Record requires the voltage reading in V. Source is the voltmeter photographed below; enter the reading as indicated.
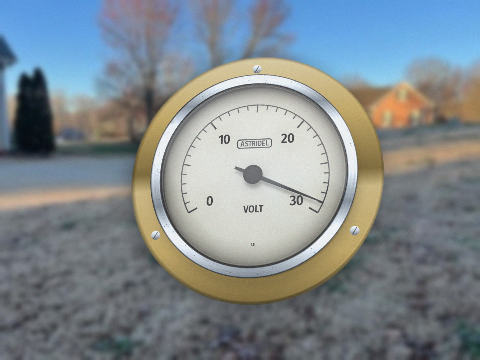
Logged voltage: 29 V
